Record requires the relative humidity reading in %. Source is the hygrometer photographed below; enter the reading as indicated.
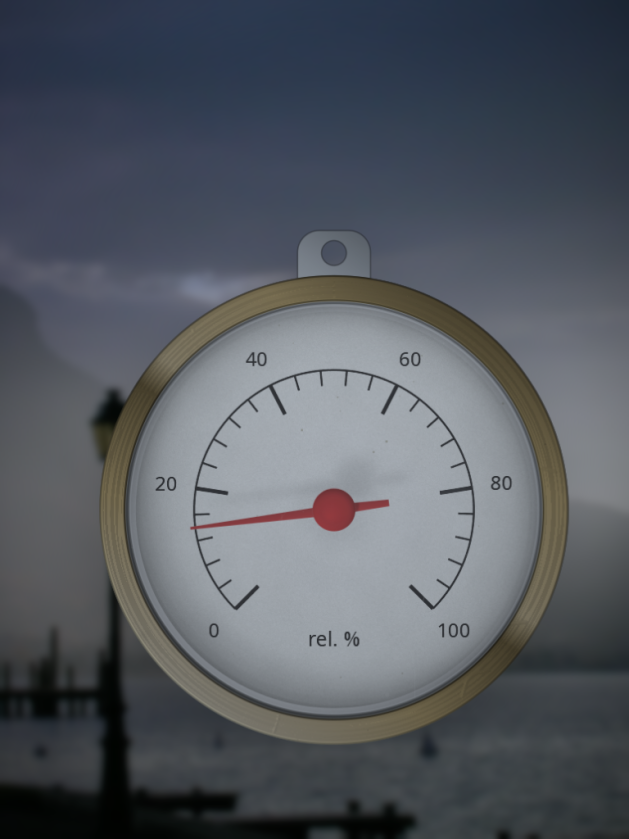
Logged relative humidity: 14 %
